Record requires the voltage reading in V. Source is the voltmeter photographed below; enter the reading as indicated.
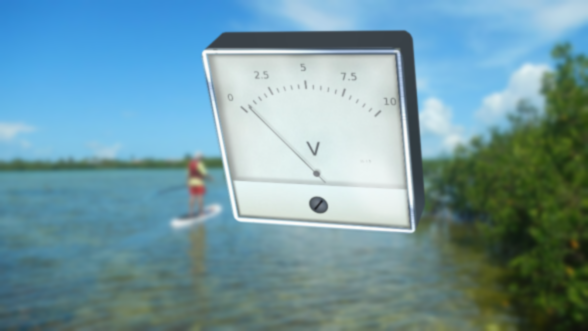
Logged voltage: 0.5 V
